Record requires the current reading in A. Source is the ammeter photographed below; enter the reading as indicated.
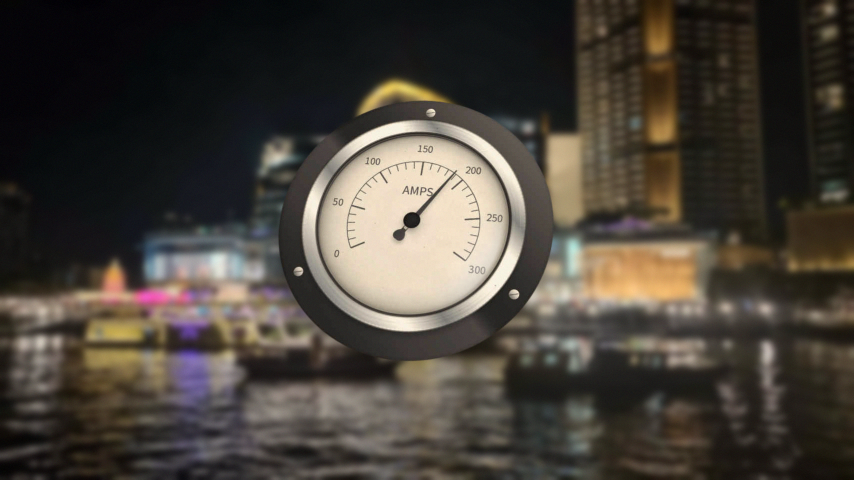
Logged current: 190 A
